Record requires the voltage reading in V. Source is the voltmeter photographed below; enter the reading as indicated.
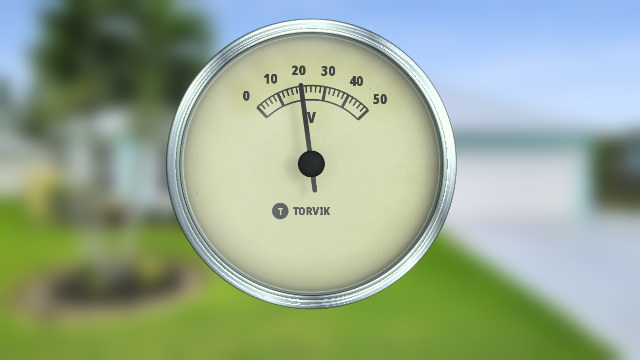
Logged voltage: 20 V
